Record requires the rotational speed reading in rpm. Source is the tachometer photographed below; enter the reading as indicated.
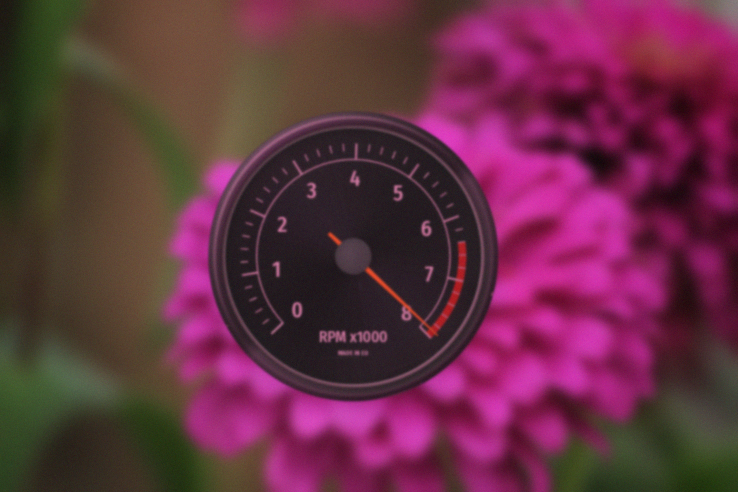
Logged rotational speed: 7900 rpm
